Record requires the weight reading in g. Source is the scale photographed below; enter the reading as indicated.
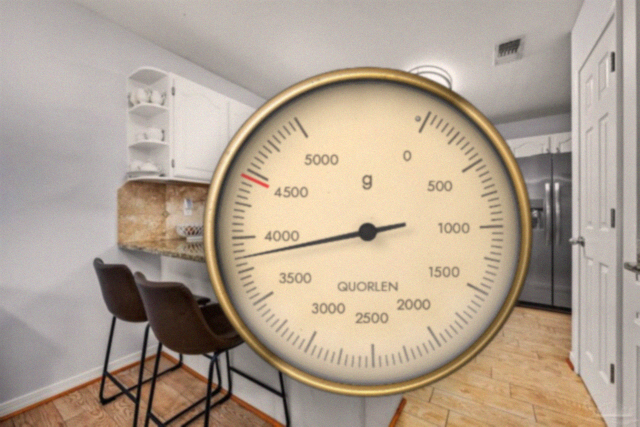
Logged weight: 3850 g
